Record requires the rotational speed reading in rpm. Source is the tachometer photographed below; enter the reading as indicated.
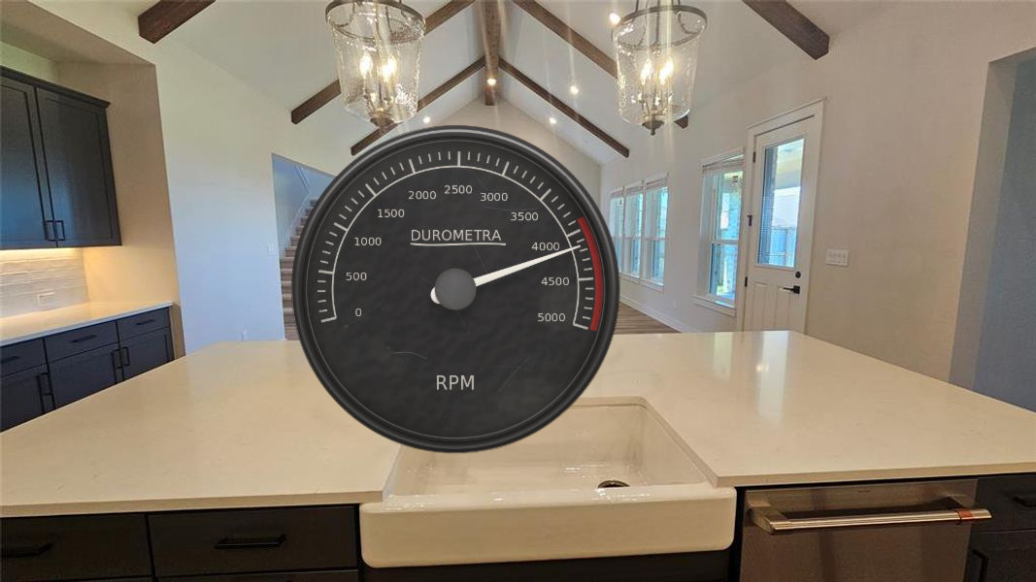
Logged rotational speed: 4150 rpm
